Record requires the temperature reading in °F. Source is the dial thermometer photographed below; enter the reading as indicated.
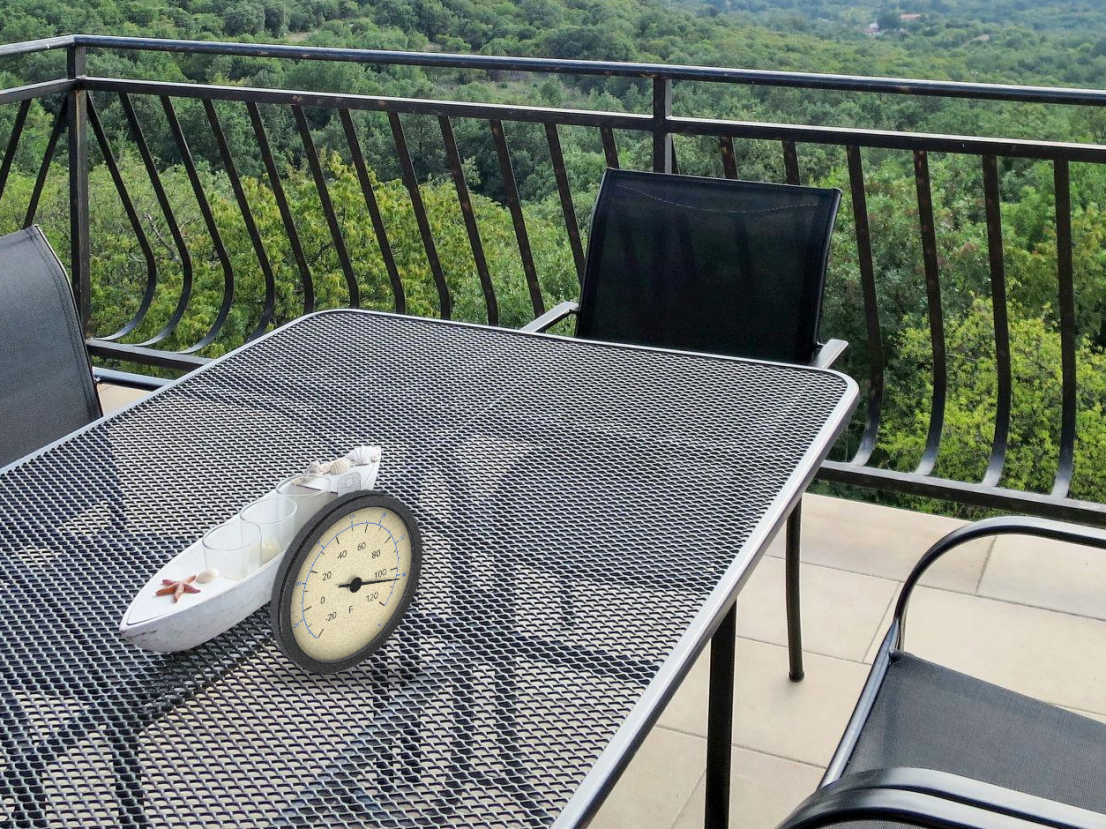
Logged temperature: 105 °F
